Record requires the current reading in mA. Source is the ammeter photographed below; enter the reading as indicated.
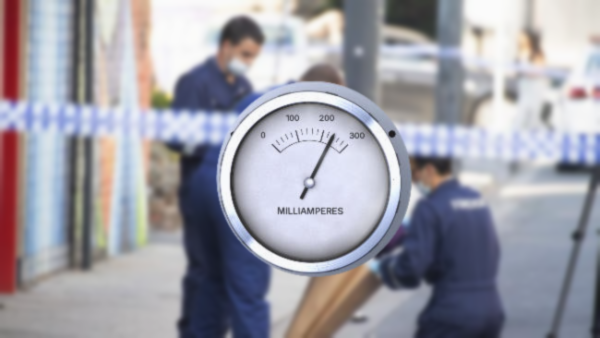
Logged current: 240 mA
